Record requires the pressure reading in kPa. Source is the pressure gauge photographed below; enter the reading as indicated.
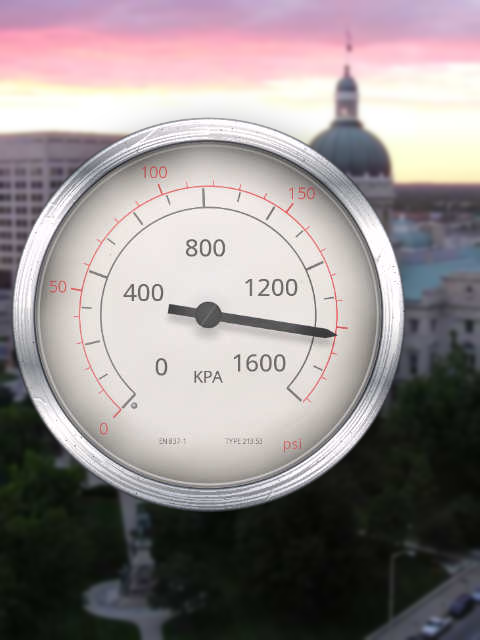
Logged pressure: 1400 kPa
